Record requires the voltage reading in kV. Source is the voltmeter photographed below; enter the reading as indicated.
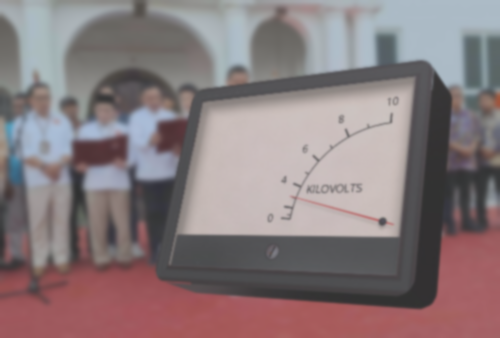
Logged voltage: 3 kV
